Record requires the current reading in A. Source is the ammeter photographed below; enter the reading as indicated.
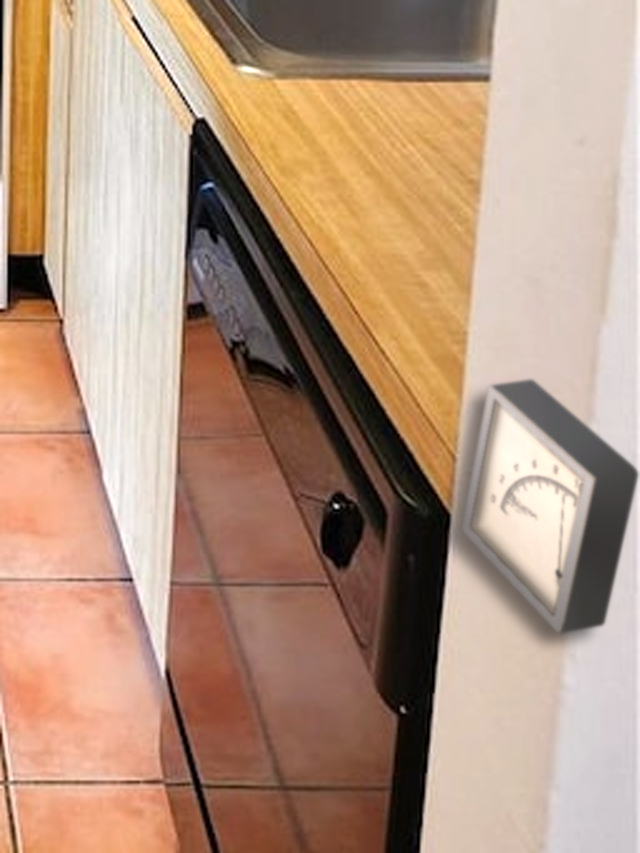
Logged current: 9 A
